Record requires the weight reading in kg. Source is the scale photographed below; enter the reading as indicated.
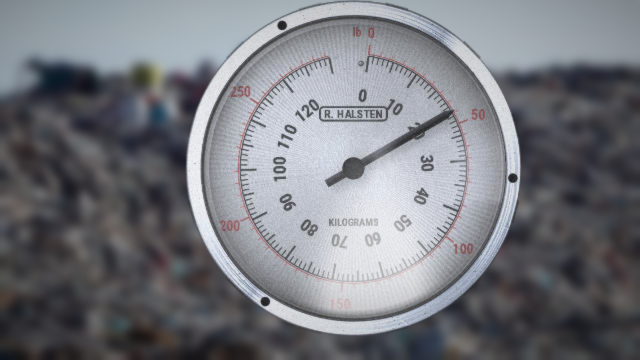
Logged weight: 20 kg
